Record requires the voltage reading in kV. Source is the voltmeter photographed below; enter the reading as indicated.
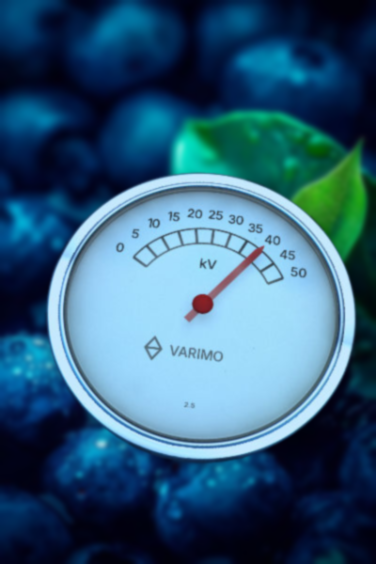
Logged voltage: 40 kV
